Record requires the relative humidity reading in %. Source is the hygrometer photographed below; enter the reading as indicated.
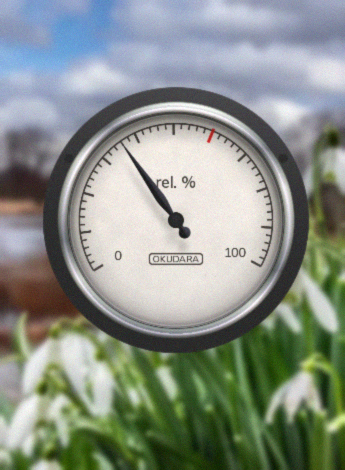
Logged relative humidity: 36 %
